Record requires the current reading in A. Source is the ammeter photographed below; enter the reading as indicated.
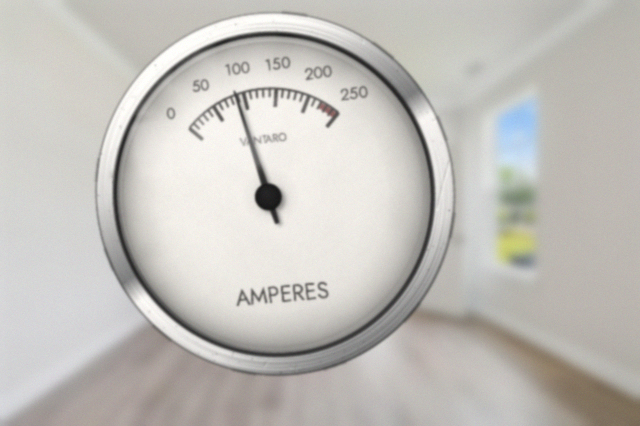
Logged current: 90 A
